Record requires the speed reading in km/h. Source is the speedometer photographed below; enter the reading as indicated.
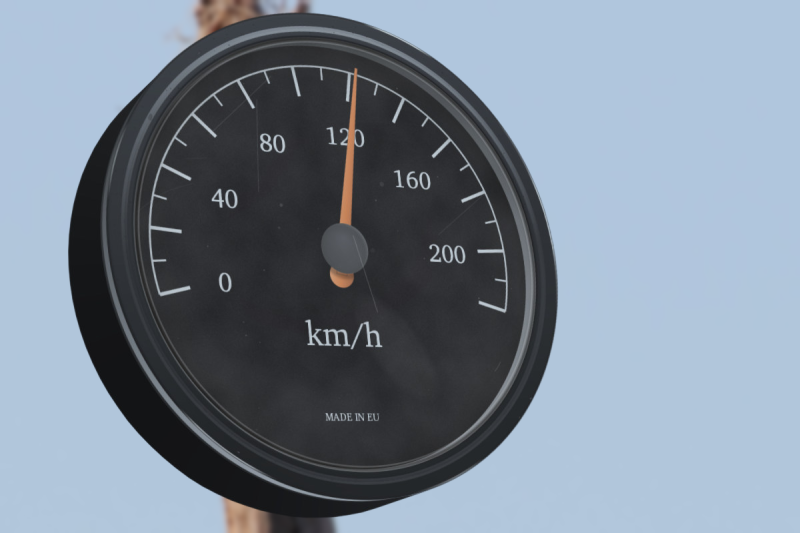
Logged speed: 120 km/h
